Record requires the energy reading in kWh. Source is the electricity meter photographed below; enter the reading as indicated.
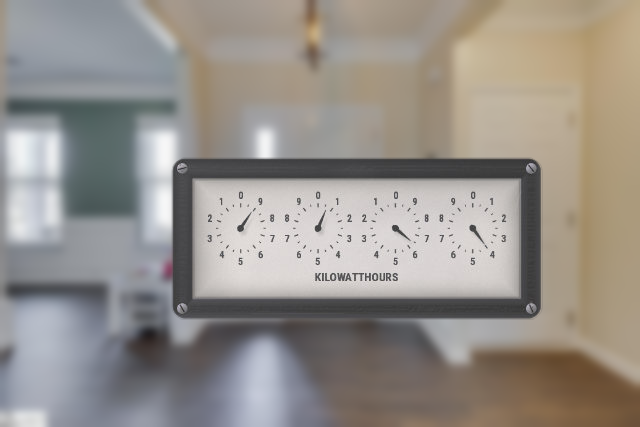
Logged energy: 9064 kWh
